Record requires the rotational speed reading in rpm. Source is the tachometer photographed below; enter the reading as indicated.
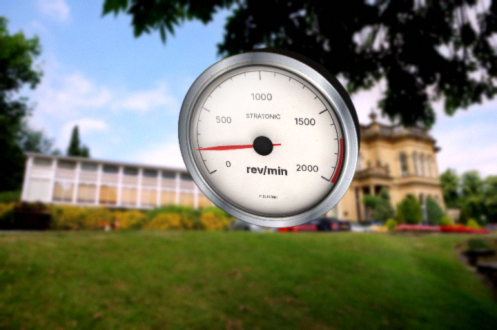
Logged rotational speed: 200 rpm
